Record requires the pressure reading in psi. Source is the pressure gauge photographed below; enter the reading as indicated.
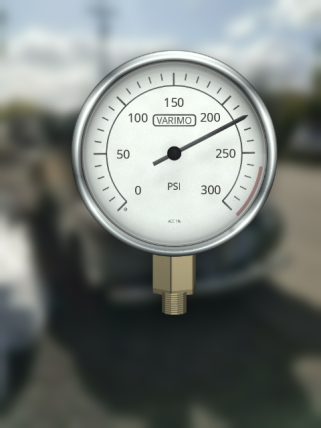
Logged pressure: 220 psi
